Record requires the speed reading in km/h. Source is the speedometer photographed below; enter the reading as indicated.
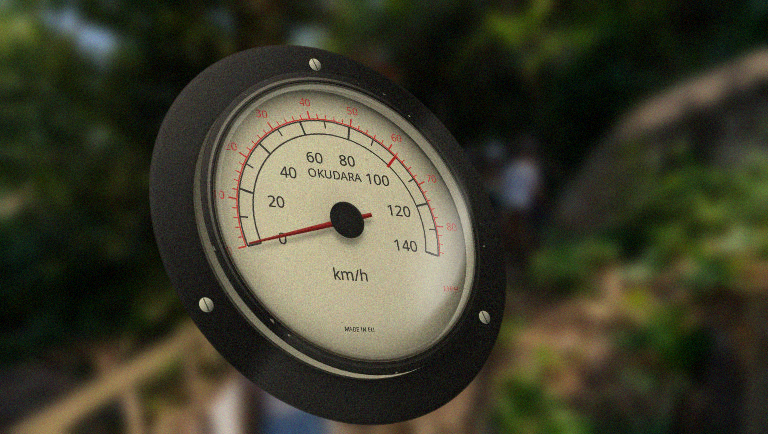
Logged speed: 0 km/h
